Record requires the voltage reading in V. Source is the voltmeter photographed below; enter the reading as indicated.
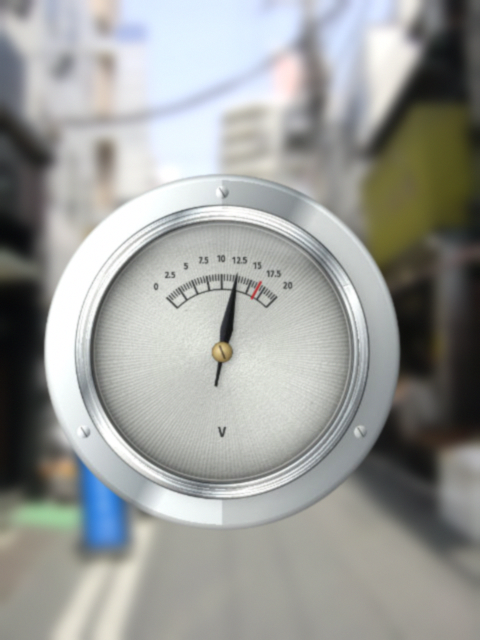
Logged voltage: 12.5 V
